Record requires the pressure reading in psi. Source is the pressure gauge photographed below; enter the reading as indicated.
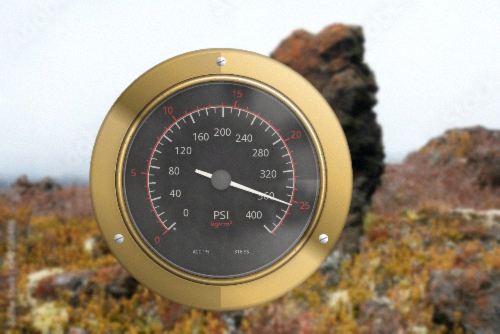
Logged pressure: 360 psi
